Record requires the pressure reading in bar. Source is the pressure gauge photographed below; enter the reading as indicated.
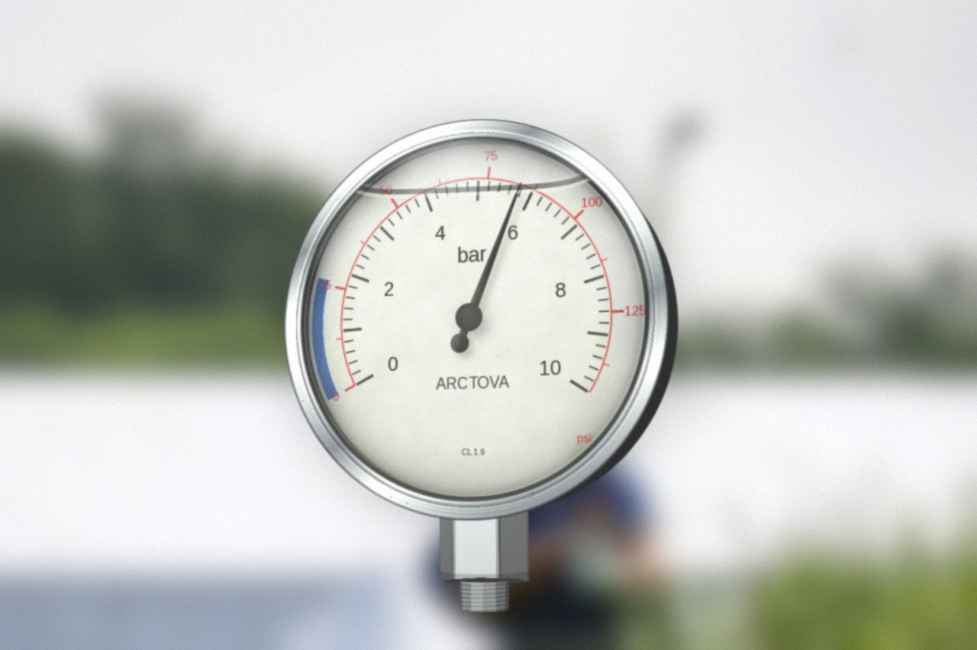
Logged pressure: 5.8 bar
